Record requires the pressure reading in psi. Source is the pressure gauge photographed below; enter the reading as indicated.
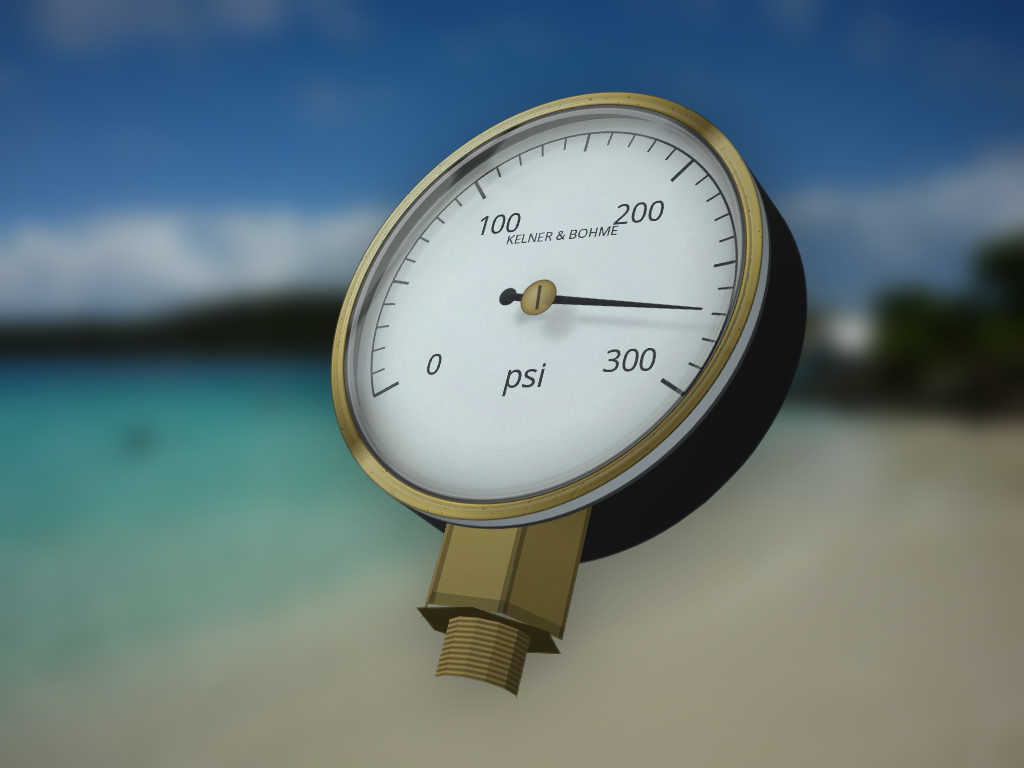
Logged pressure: 270 psi
